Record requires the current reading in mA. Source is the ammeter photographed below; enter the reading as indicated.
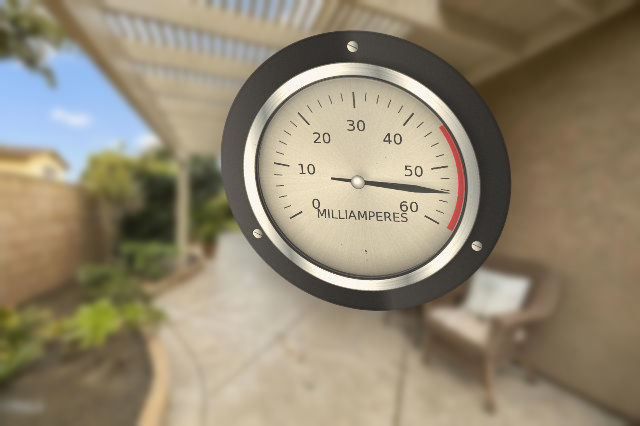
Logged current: 54 mA
